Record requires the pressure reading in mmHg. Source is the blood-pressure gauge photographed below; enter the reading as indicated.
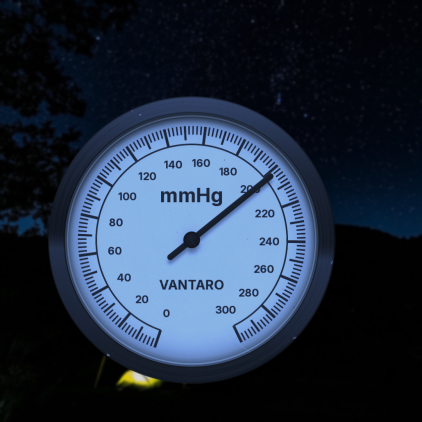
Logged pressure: 202 mmHg
